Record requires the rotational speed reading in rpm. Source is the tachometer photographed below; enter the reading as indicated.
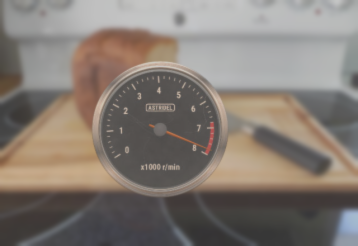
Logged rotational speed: 7800 rpm
